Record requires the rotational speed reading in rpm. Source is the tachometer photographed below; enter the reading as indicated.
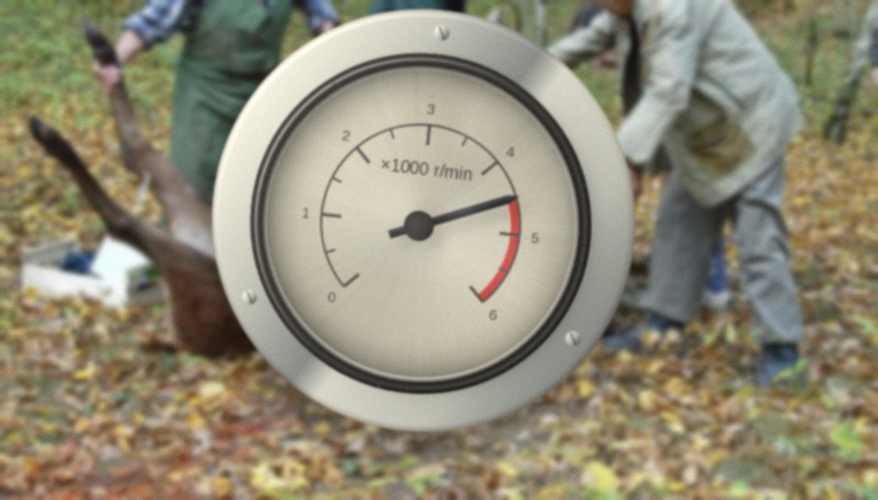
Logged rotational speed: 4500 rpm
